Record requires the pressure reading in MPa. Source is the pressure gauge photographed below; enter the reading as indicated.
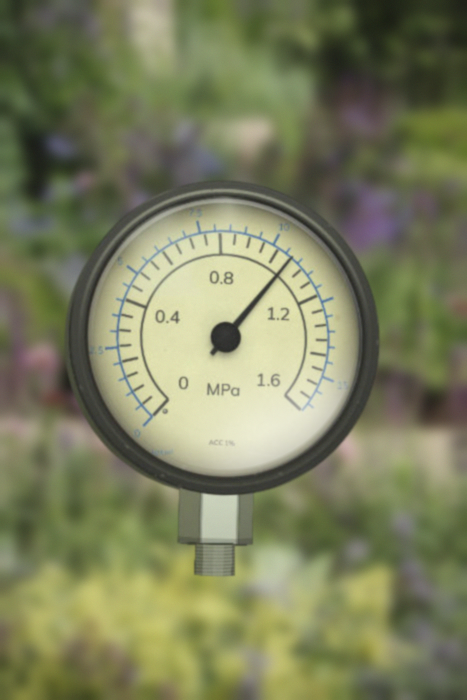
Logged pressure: 1.05 MPa
